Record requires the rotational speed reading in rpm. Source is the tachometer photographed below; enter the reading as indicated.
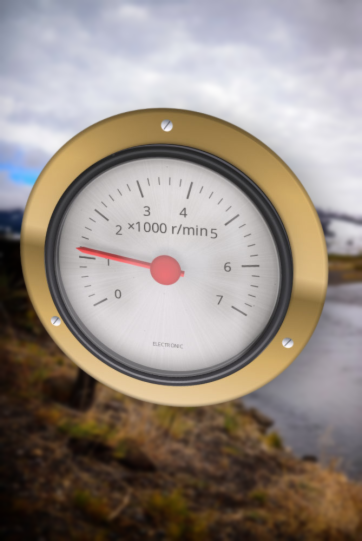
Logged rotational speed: 1200 rpm
